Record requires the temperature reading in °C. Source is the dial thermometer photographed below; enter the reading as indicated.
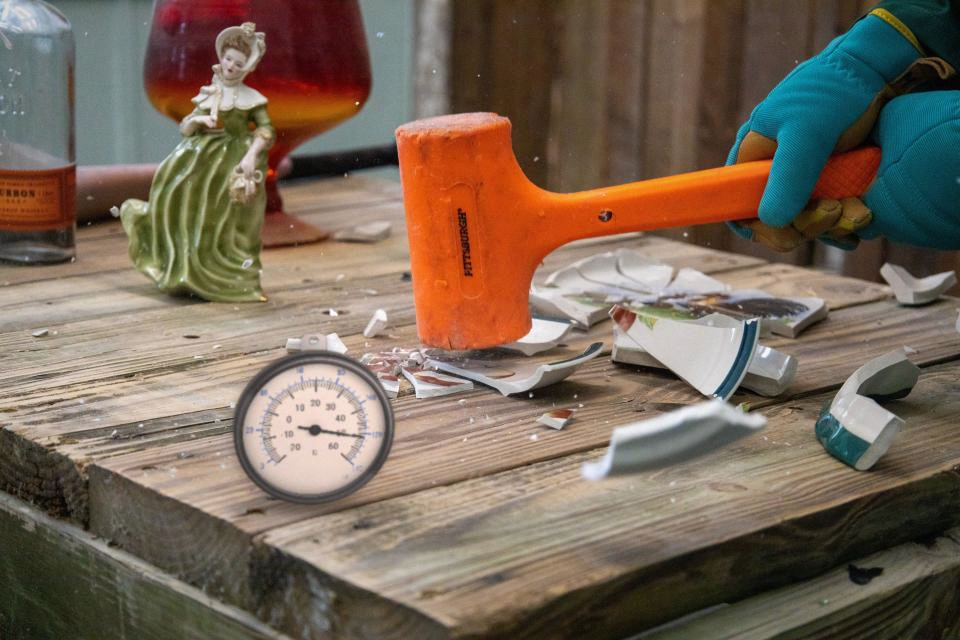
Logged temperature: 50 °C
